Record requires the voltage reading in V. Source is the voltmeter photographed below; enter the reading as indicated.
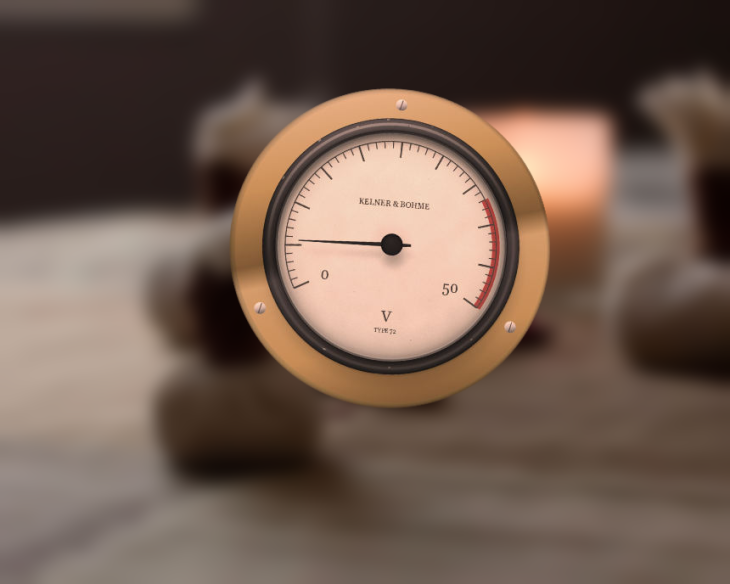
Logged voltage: 5.5 V
